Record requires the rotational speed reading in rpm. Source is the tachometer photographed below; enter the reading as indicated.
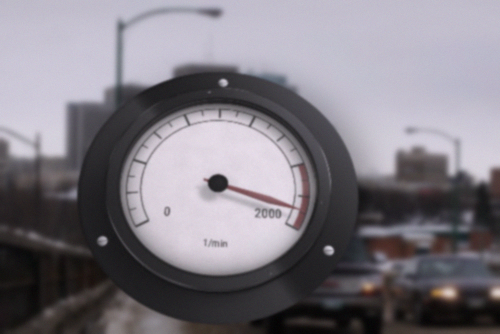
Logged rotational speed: 1900 rpm
